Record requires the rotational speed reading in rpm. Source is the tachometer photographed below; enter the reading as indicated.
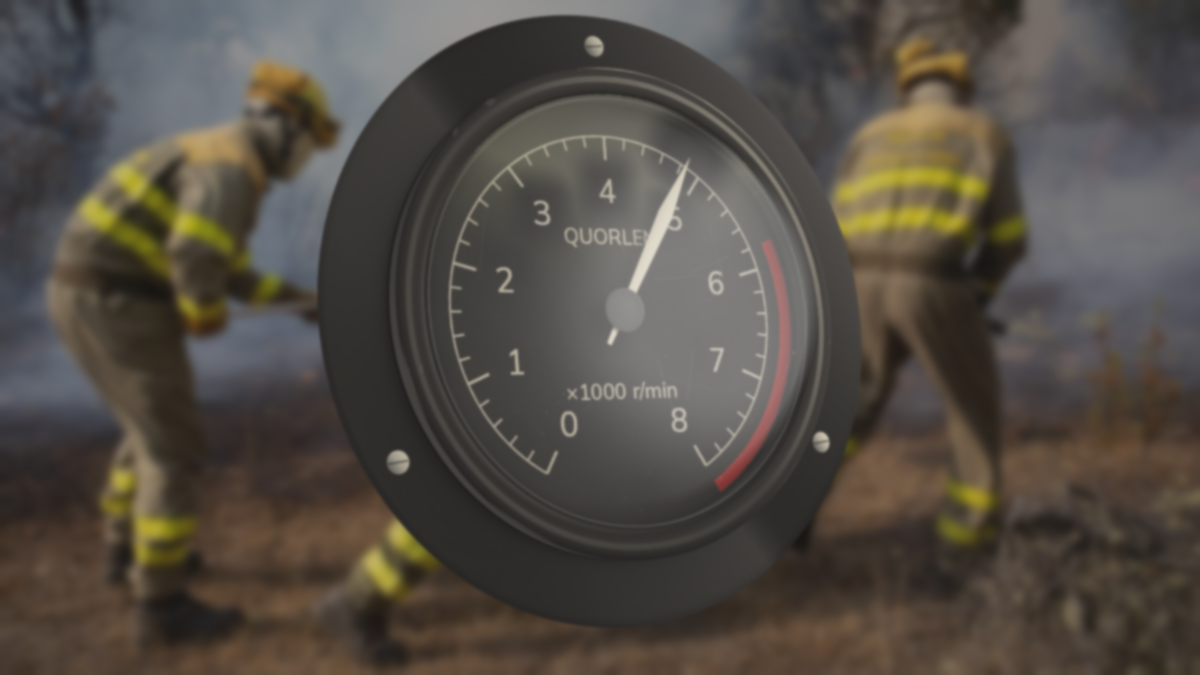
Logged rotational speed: 4800 rpm
